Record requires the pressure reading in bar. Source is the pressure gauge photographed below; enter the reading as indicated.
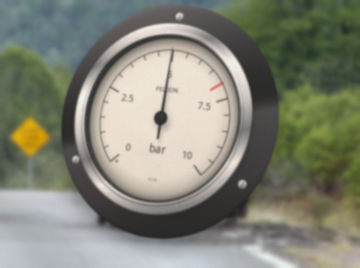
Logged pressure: 5 bar
